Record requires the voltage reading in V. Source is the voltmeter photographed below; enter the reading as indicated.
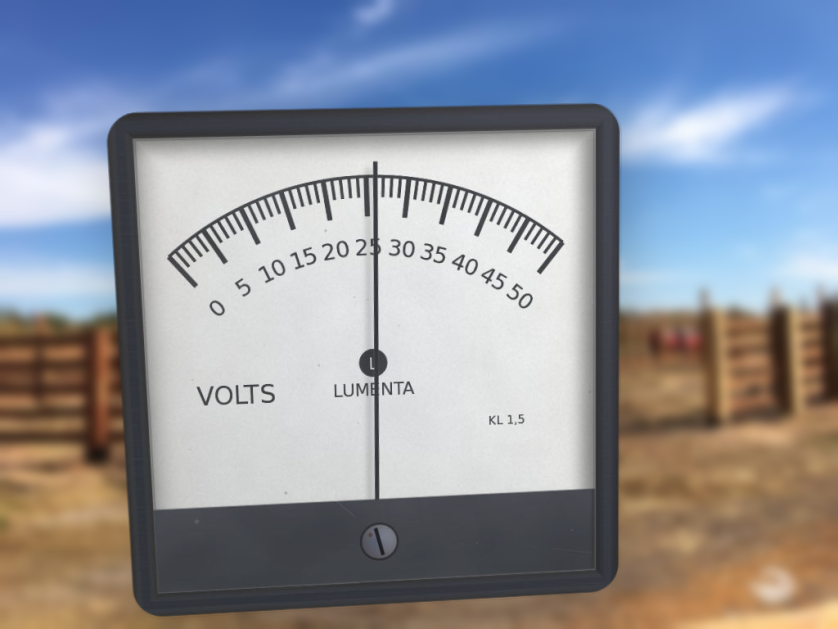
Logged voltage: 26 V
